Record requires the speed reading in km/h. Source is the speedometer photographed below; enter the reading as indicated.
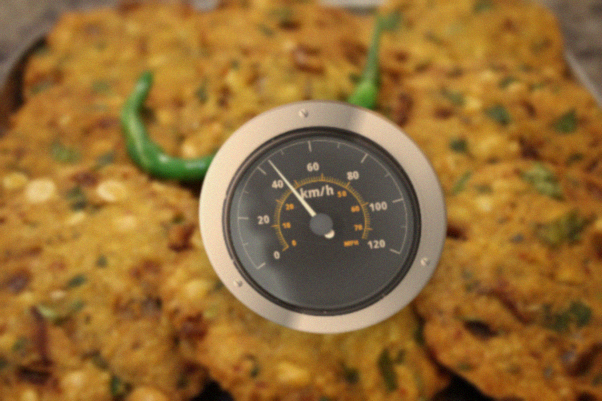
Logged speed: 45 km/h
